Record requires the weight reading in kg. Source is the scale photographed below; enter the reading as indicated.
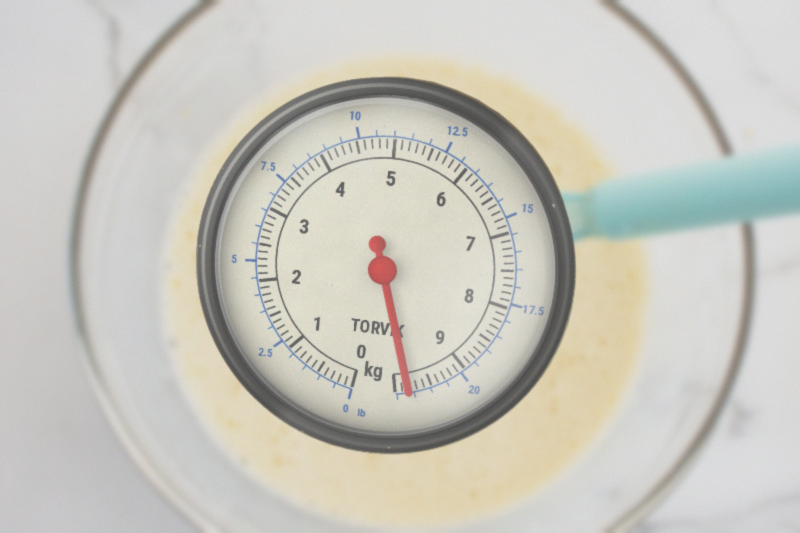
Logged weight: 9.8 kg
